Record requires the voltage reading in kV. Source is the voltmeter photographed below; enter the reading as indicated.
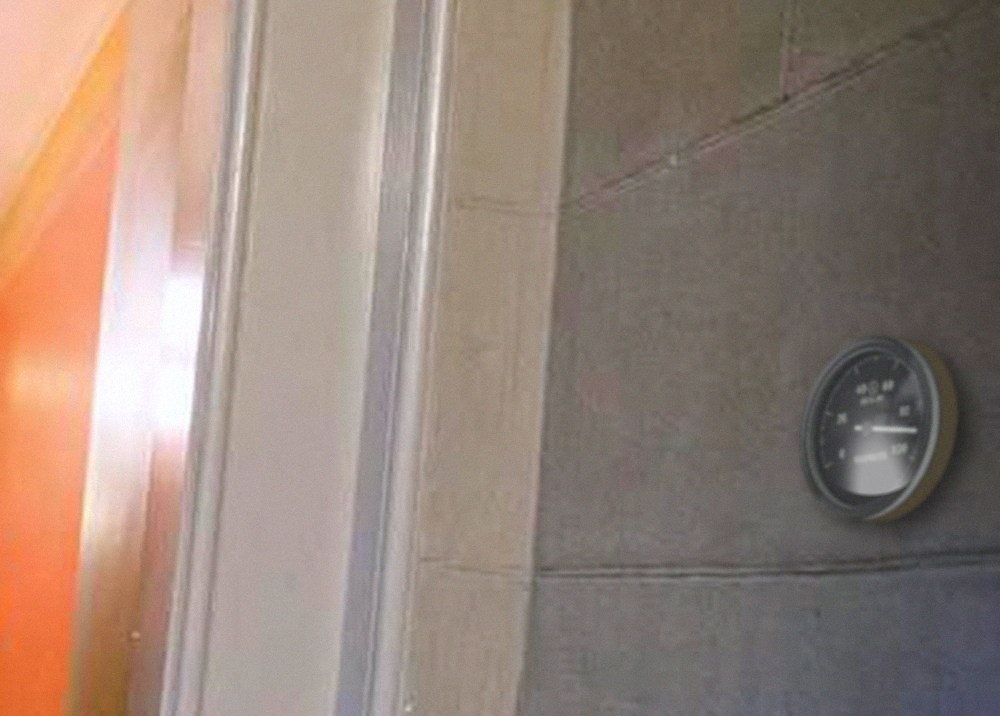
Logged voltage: 90 kV
